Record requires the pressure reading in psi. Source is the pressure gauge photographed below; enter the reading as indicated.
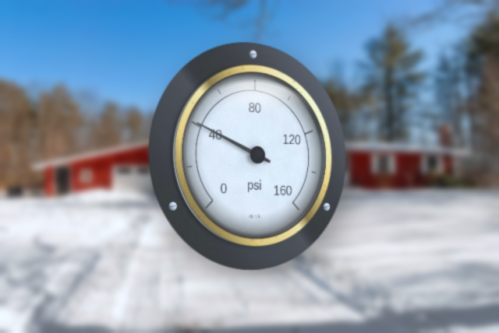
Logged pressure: 40 psi
